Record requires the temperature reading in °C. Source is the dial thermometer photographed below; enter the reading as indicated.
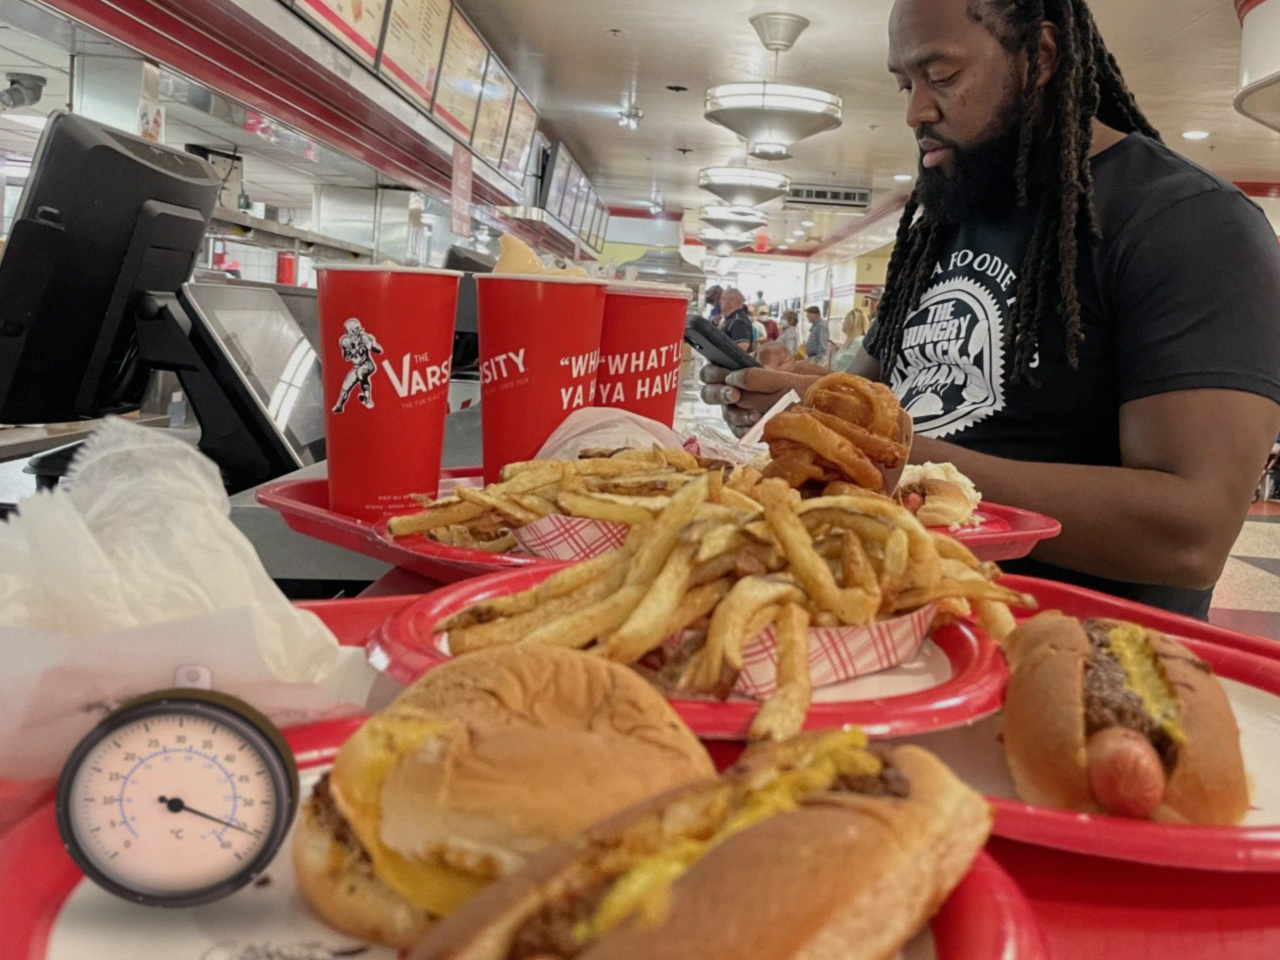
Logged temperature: 55 °C
